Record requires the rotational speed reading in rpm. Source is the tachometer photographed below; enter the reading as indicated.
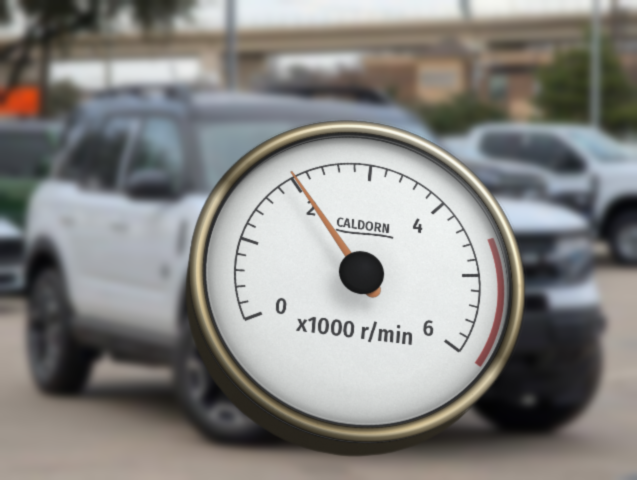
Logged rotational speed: 2000 rpm
